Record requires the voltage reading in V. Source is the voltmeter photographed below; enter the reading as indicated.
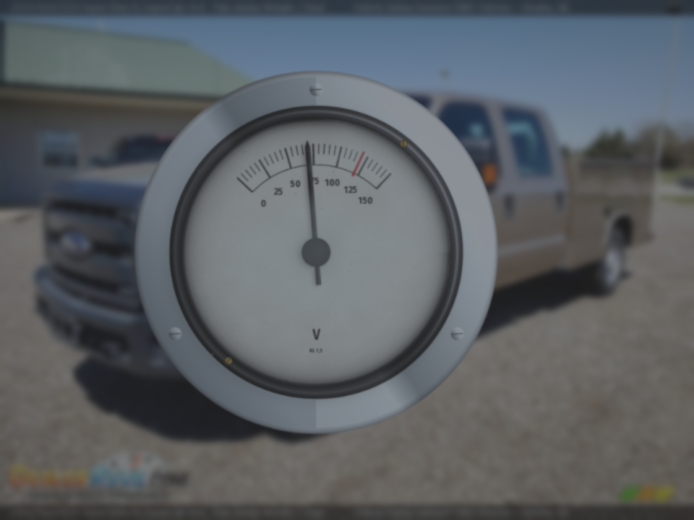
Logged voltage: 70 V
